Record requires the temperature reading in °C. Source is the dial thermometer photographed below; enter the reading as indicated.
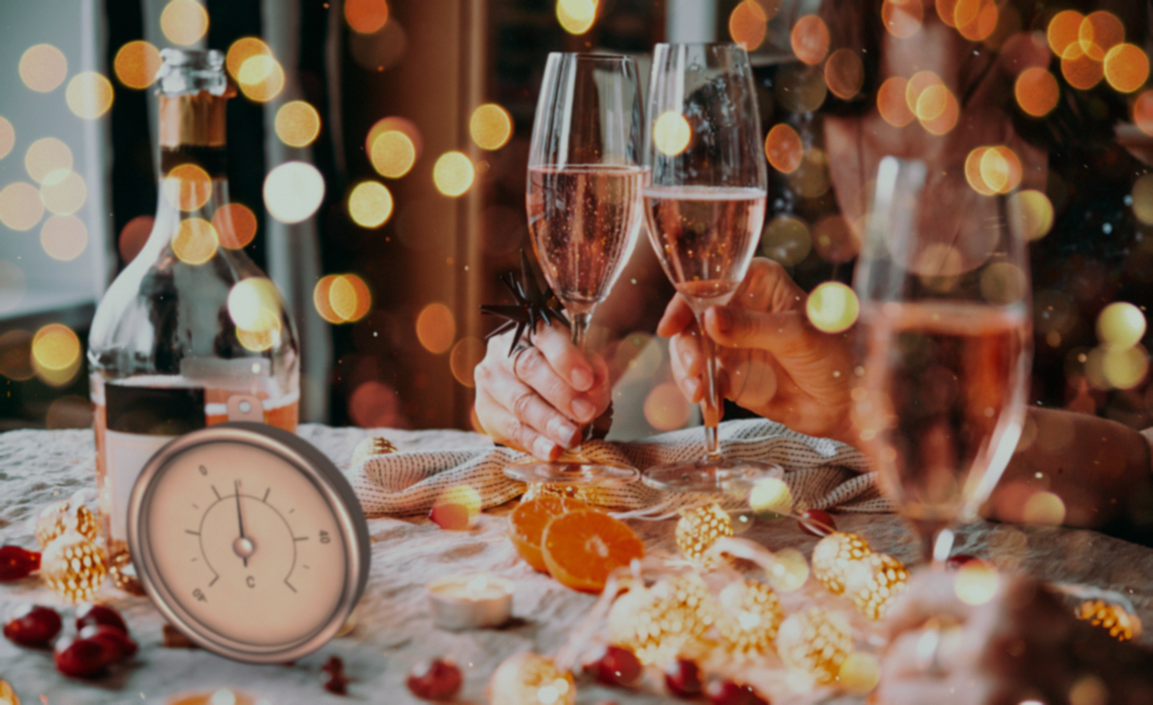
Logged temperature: 10 °C
